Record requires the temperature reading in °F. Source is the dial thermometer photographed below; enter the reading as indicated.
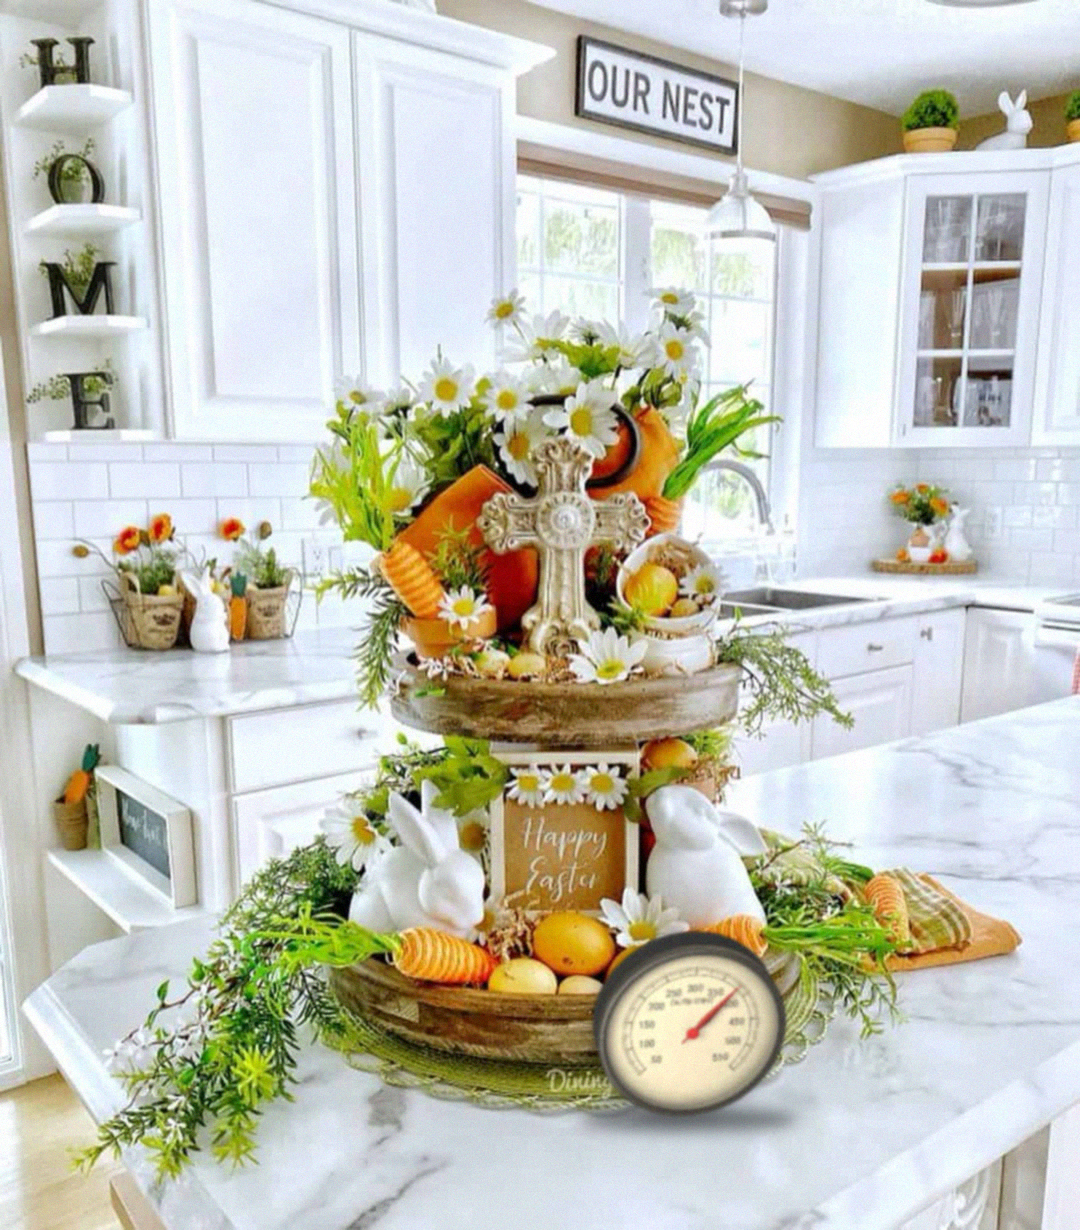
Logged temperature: 375 °F
